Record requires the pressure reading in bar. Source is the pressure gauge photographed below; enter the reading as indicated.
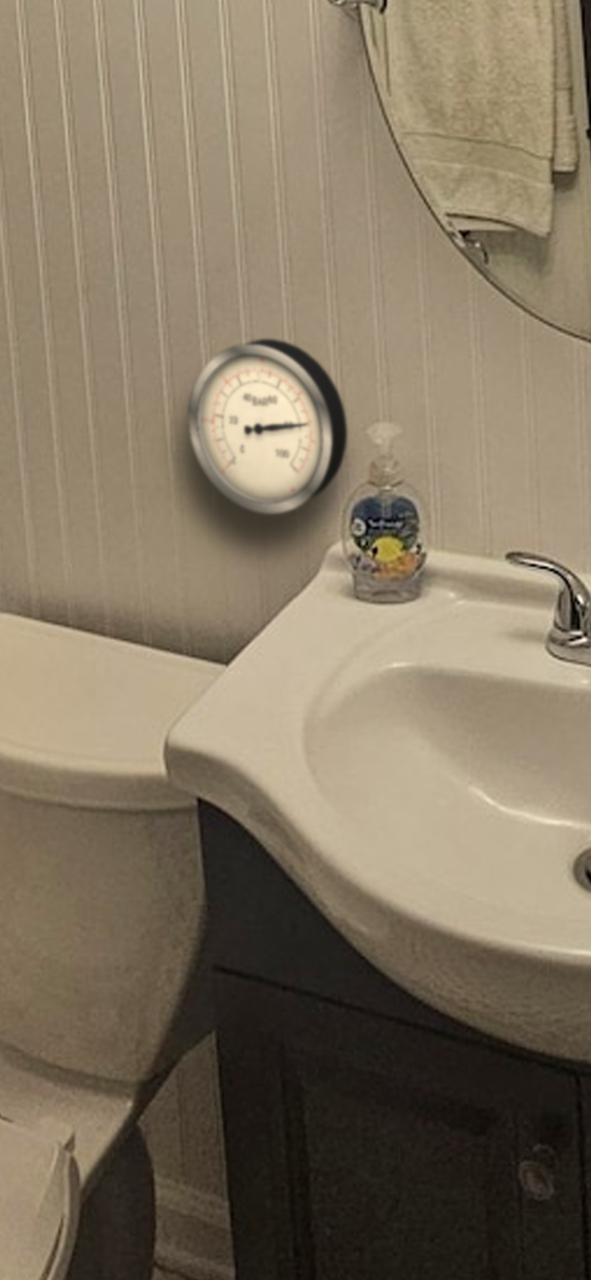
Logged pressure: 80 bar
